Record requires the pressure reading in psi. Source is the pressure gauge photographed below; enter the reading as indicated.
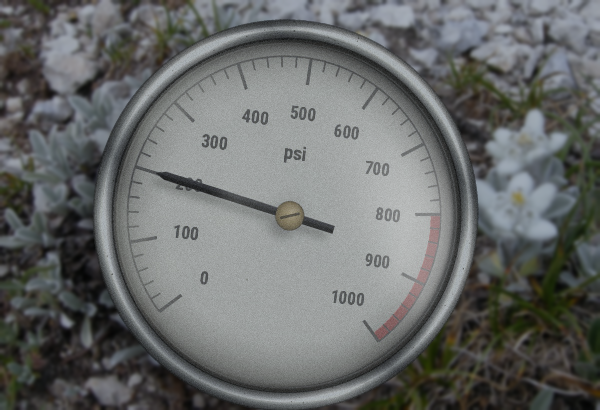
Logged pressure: 200 psi
